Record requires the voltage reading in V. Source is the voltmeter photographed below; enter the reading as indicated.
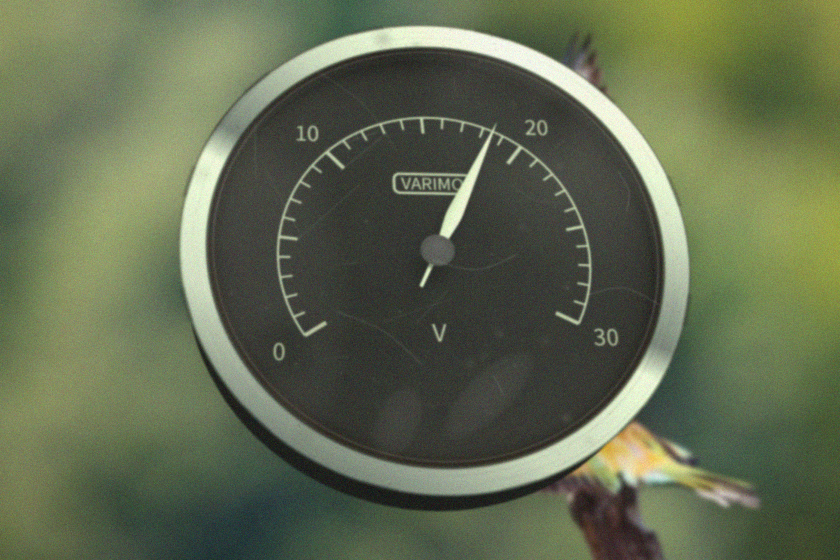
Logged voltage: 18.5 V
